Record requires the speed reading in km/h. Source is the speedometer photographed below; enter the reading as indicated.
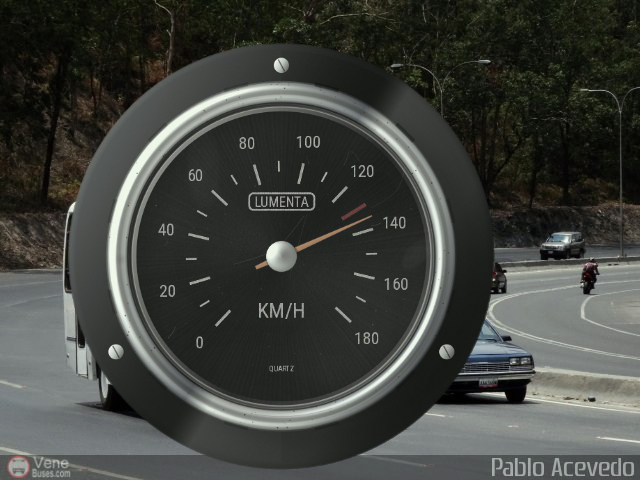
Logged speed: 135 km/h
